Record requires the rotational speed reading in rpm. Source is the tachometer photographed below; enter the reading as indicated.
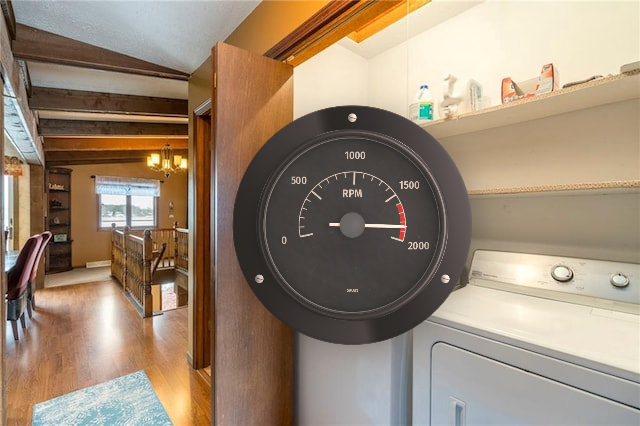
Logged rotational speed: 1850 rpm
